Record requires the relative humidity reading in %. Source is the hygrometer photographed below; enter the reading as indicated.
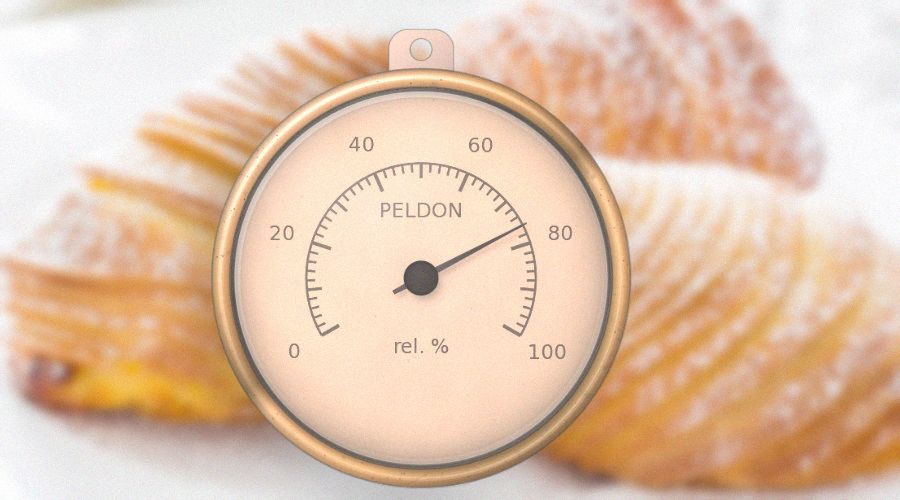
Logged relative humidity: 76 %
